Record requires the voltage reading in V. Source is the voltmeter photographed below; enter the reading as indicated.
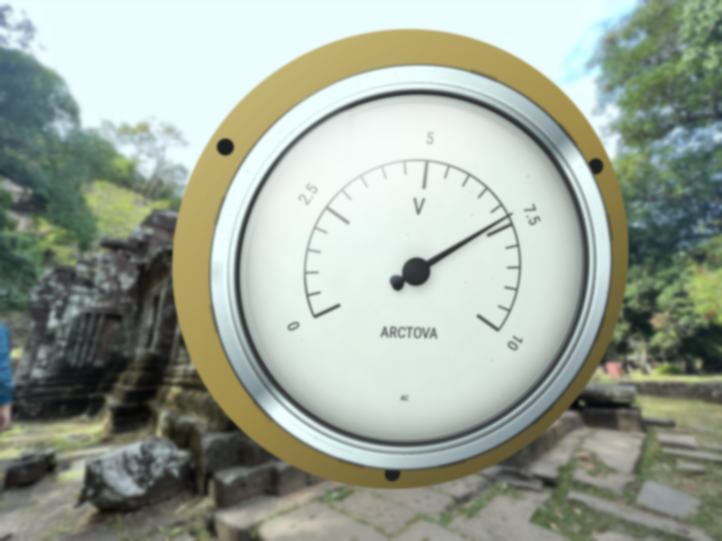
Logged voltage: 7.25 V
